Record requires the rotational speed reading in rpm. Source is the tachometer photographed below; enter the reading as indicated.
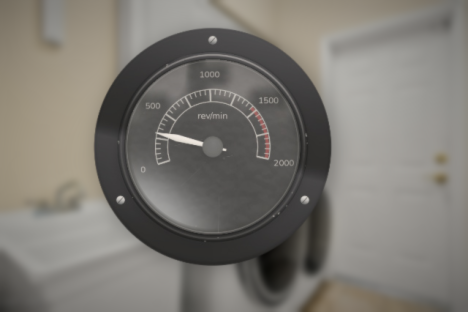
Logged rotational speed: 300 rpm
